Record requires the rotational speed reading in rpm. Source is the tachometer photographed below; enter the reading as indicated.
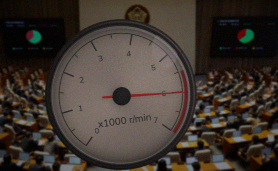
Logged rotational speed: 6000 rpm
